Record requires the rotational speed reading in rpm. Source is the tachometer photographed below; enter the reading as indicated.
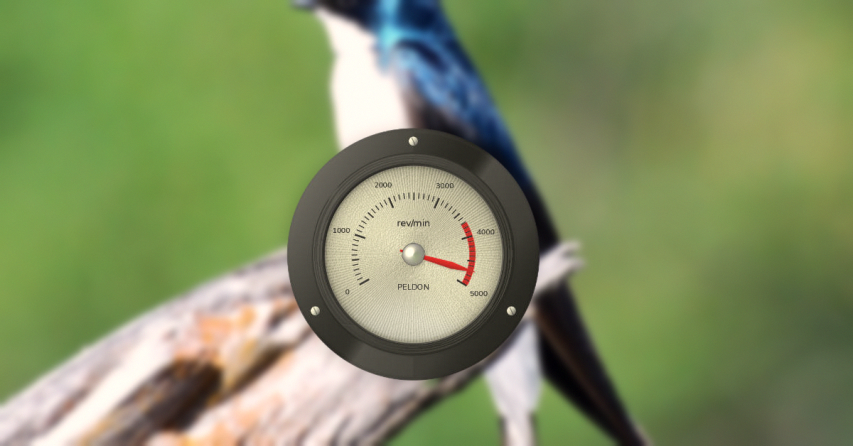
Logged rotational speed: 4700 rpm
